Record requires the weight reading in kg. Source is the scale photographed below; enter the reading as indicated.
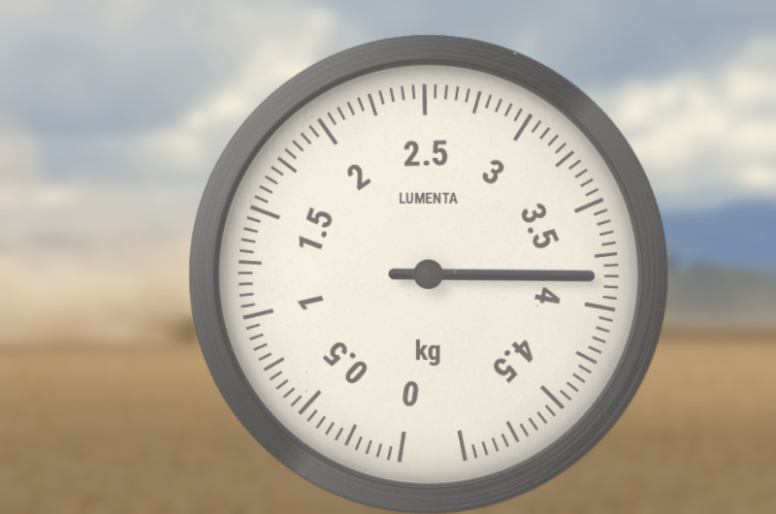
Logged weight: 3.85 kg
